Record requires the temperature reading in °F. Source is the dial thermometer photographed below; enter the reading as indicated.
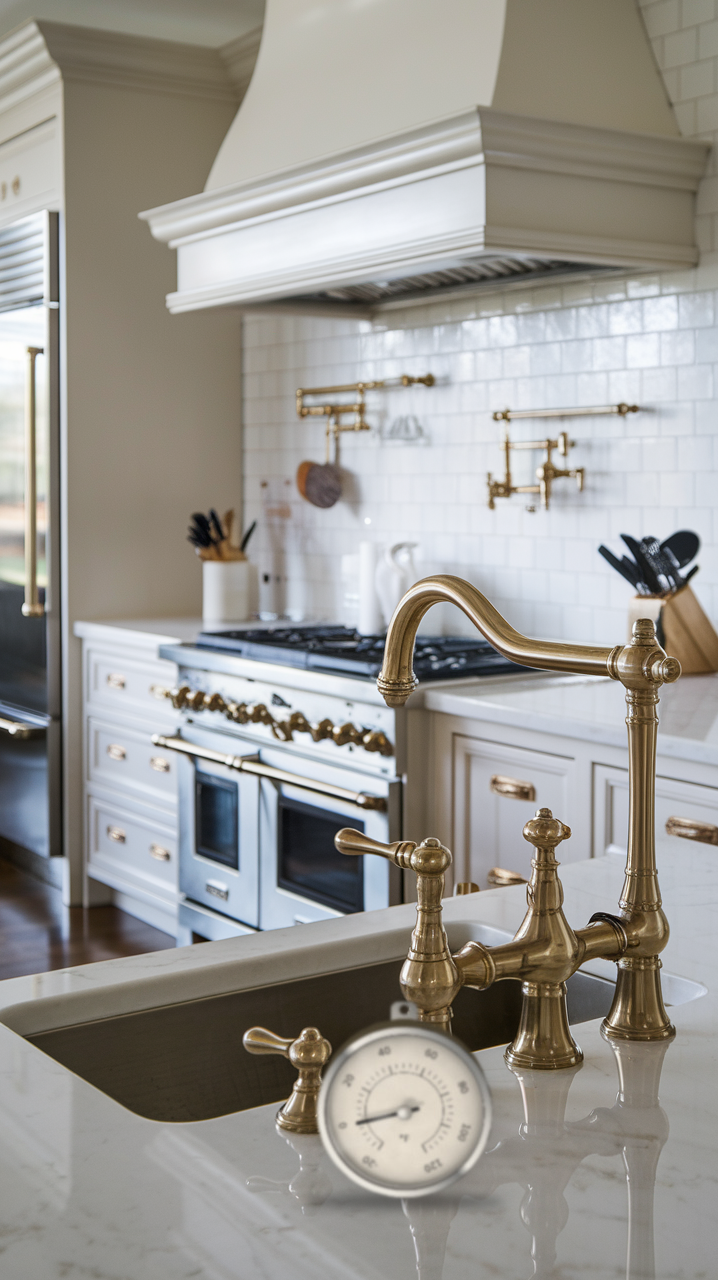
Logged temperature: 0 °F
